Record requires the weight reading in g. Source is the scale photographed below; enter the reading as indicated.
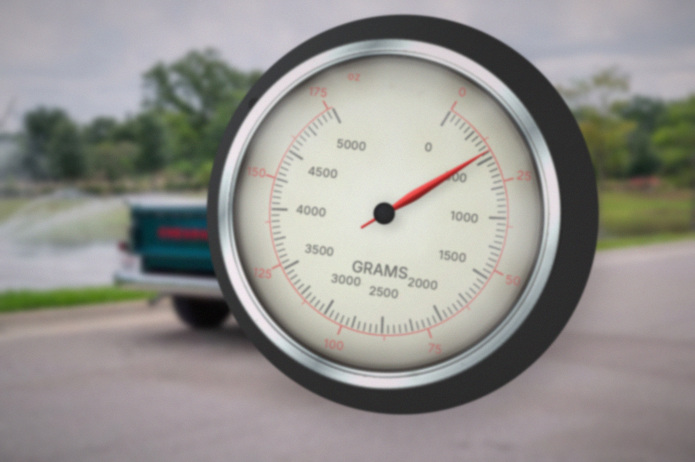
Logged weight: 450 g
